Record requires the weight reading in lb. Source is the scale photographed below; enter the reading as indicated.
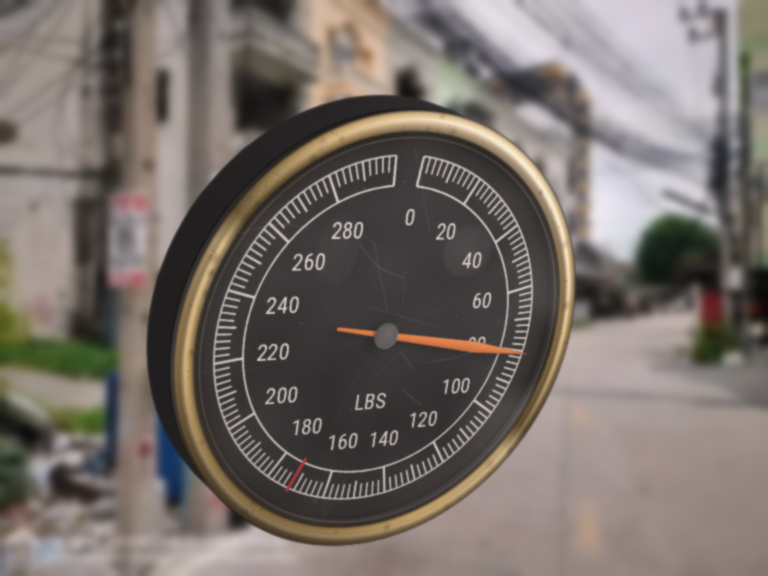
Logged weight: 80 lb
